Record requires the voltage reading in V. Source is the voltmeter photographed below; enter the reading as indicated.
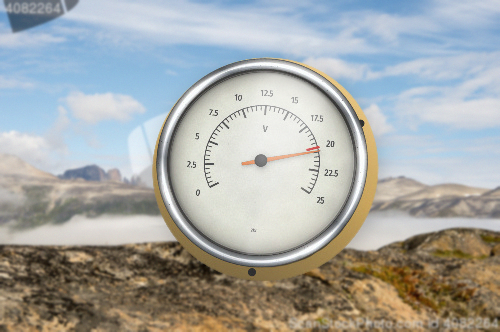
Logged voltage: 20.5 V
